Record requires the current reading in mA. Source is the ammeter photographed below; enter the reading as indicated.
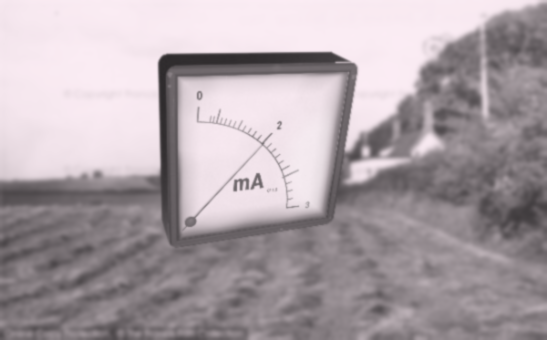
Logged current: 2 mA
